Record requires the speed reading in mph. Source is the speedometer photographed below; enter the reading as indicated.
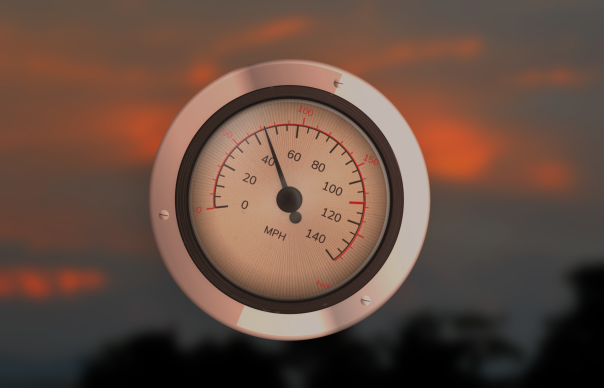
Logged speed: 45 mph
